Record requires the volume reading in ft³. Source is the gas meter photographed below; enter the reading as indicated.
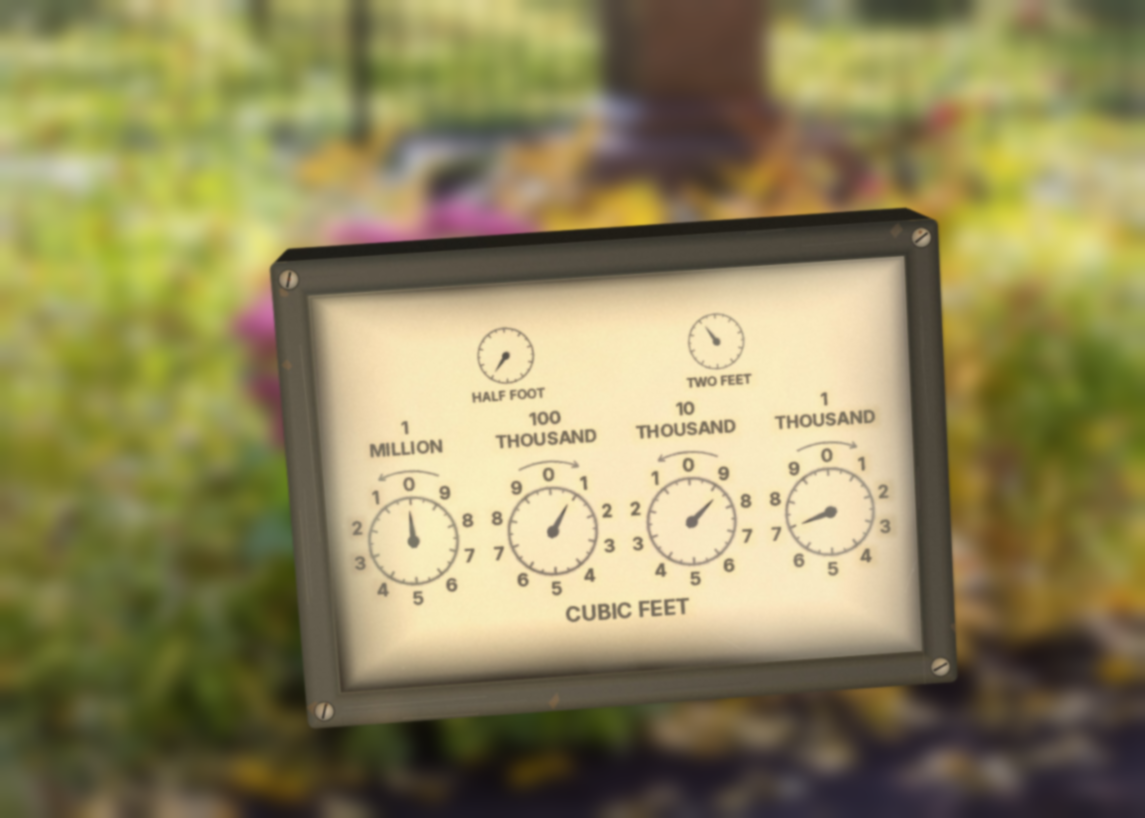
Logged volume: 8700 ft³
